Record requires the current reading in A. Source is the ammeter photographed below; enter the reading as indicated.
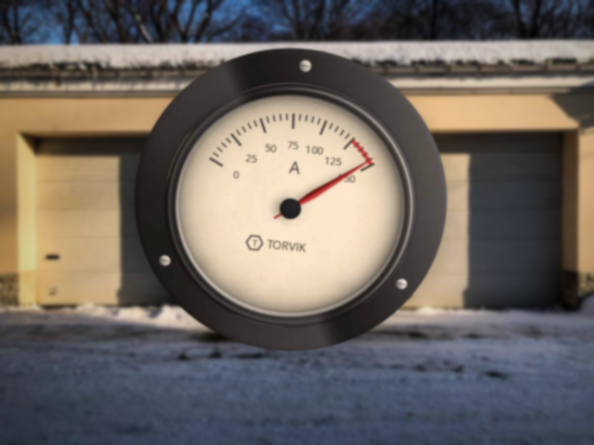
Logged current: 145 A
